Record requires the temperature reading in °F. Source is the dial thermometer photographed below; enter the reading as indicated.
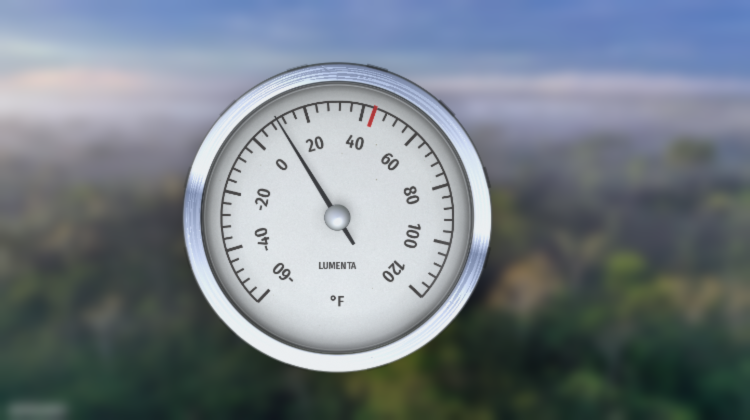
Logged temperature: 10 °F
